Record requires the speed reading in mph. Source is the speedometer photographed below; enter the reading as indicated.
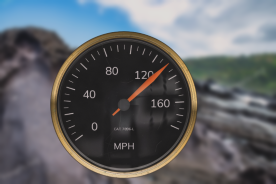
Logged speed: 130 mph
